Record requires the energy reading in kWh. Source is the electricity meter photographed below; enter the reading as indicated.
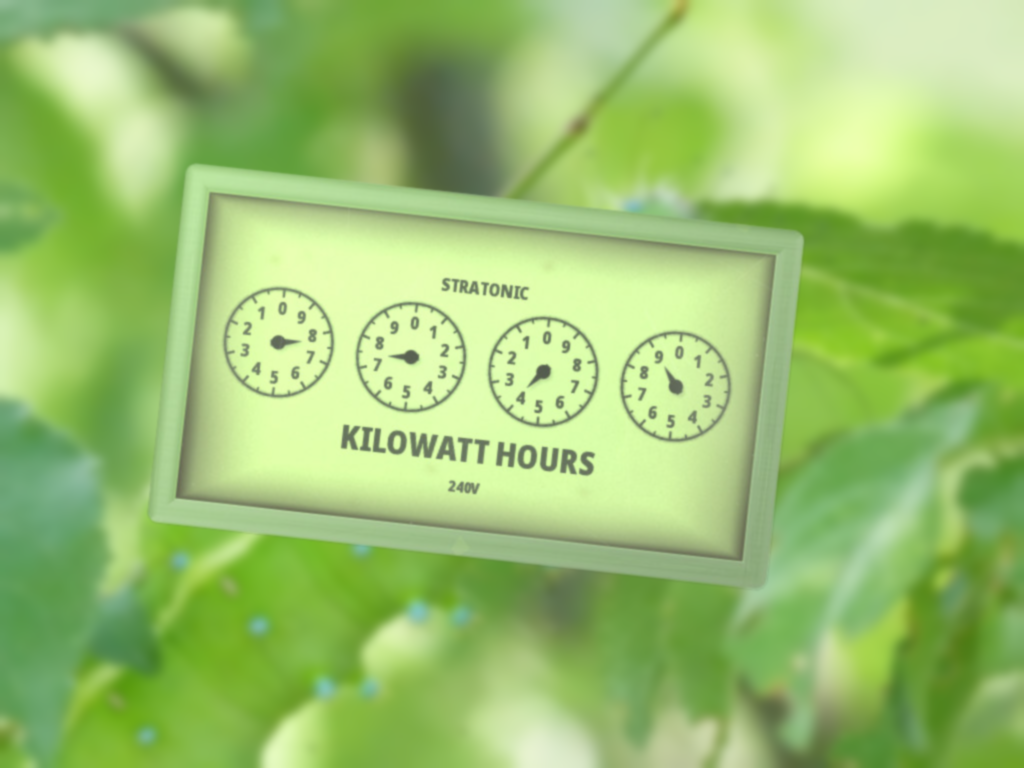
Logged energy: 7739 kWh
